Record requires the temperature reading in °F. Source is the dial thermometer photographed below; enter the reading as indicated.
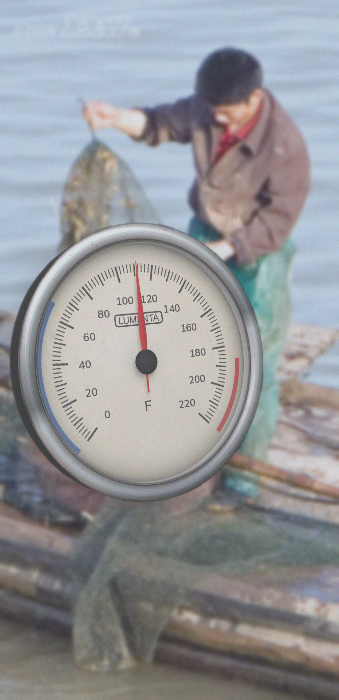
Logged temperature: 110 °F
